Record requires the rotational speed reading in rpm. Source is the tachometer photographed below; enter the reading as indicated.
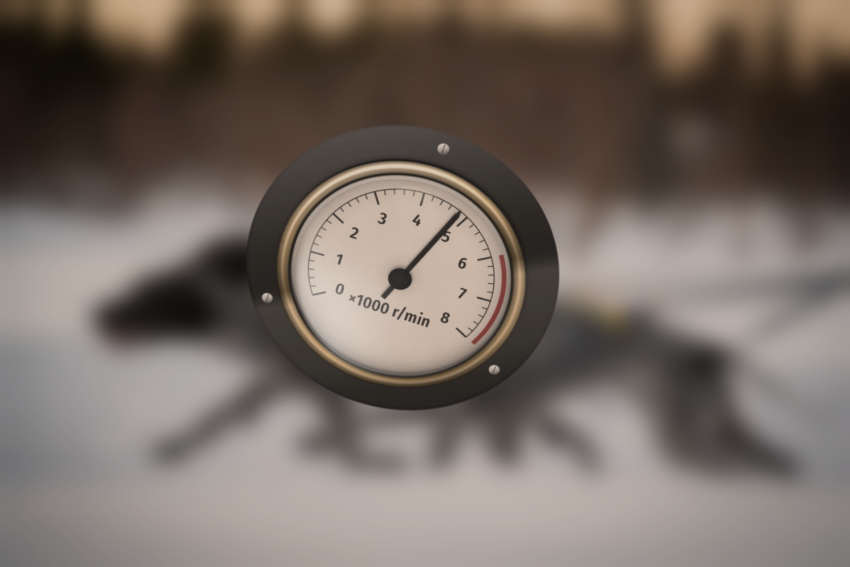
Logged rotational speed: 4800 rpm
